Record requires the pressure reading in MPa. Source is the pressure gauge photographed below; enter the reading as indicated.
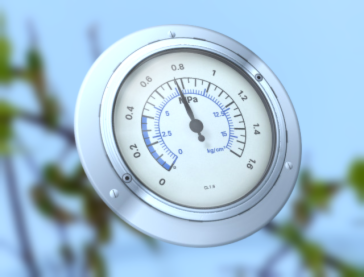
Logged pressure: 0.75 MPa
